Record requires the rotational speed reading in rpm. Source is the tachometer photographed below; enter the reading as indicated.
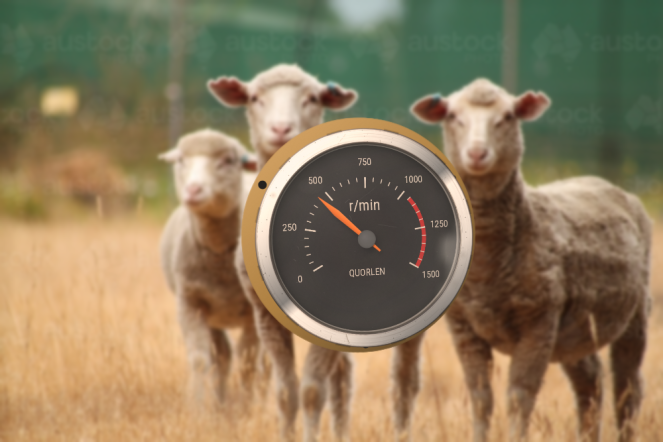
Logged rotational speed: 450 rpm
